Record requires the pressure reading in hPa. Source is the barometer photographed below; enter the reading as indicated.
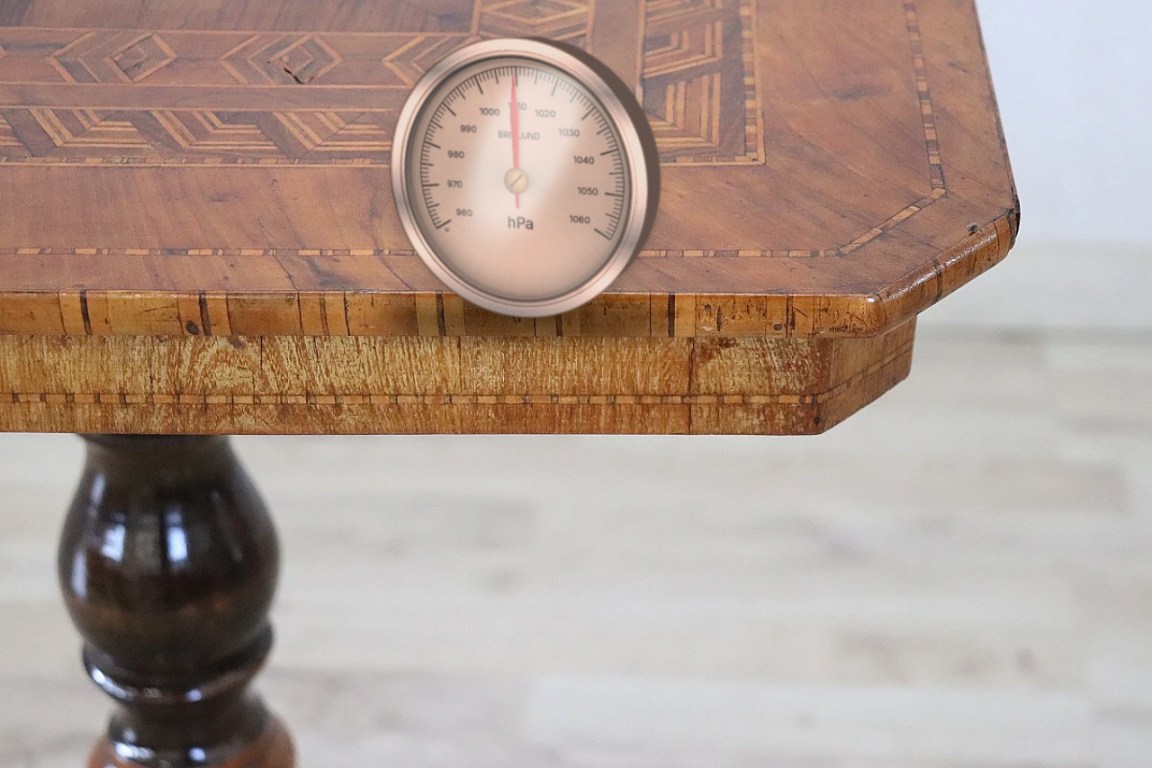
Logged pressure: 1010 hPa
